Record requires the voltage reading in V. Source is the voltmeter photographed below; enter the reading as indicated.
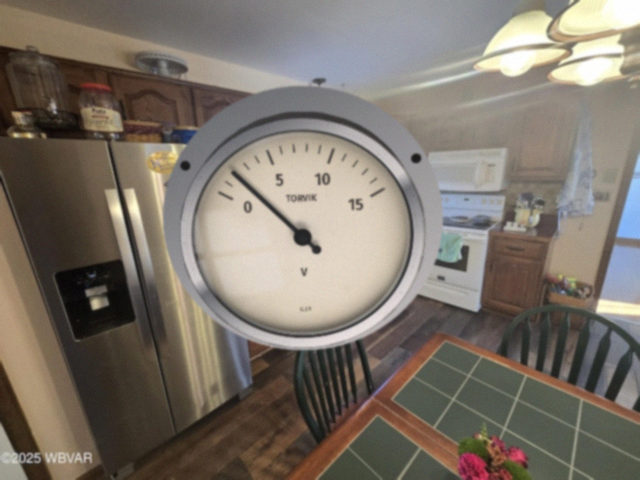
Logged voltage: 2 V
